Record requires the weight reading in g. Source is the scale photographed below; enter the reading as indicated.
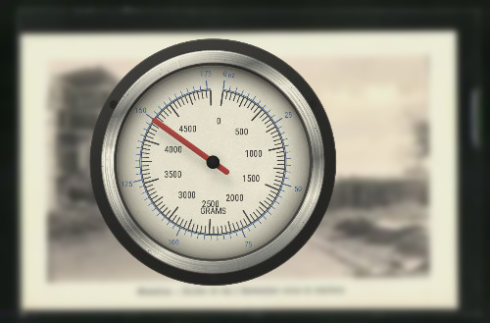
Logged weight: 4250 g
